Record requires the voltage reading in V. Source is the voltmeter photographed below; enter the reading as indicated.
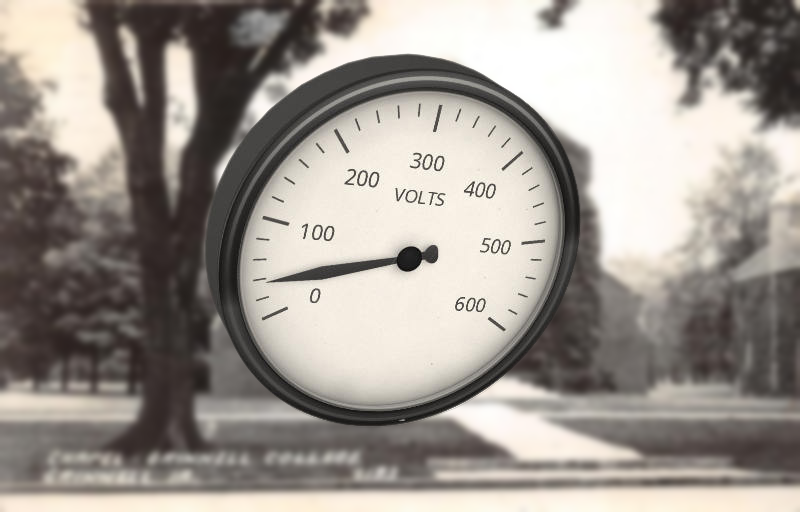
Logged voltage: 40 V
